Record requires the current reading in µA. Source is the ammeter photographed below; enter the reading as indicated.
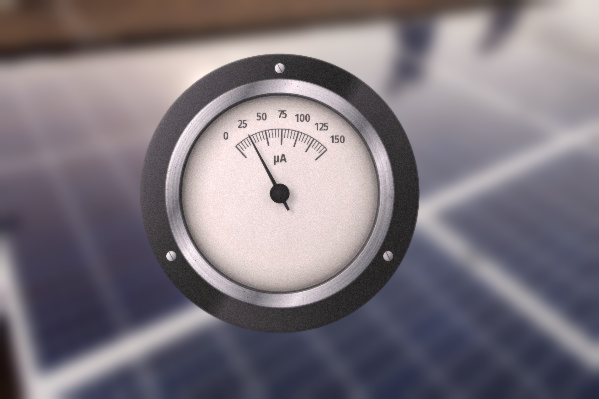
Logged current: 25 µA
